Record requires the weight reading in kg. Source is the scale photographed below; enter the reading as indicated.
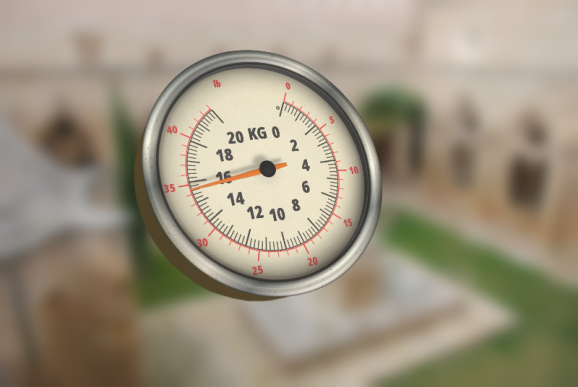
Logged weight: 15.6 kg
